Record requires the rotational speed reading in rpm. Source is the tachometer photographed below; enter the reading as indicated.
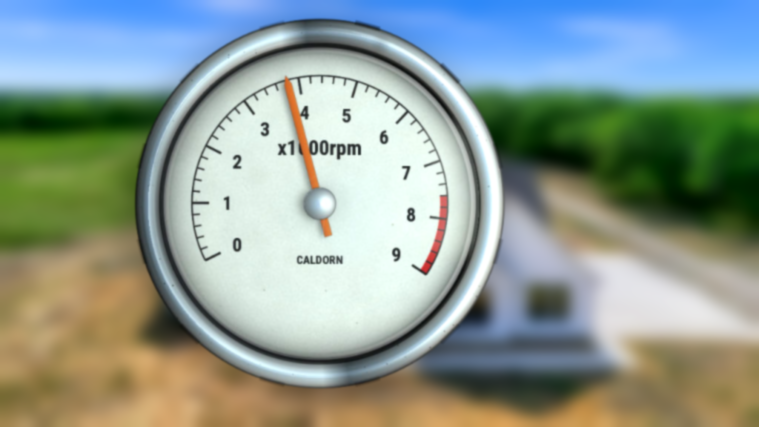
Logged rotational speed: 3800 rpm
